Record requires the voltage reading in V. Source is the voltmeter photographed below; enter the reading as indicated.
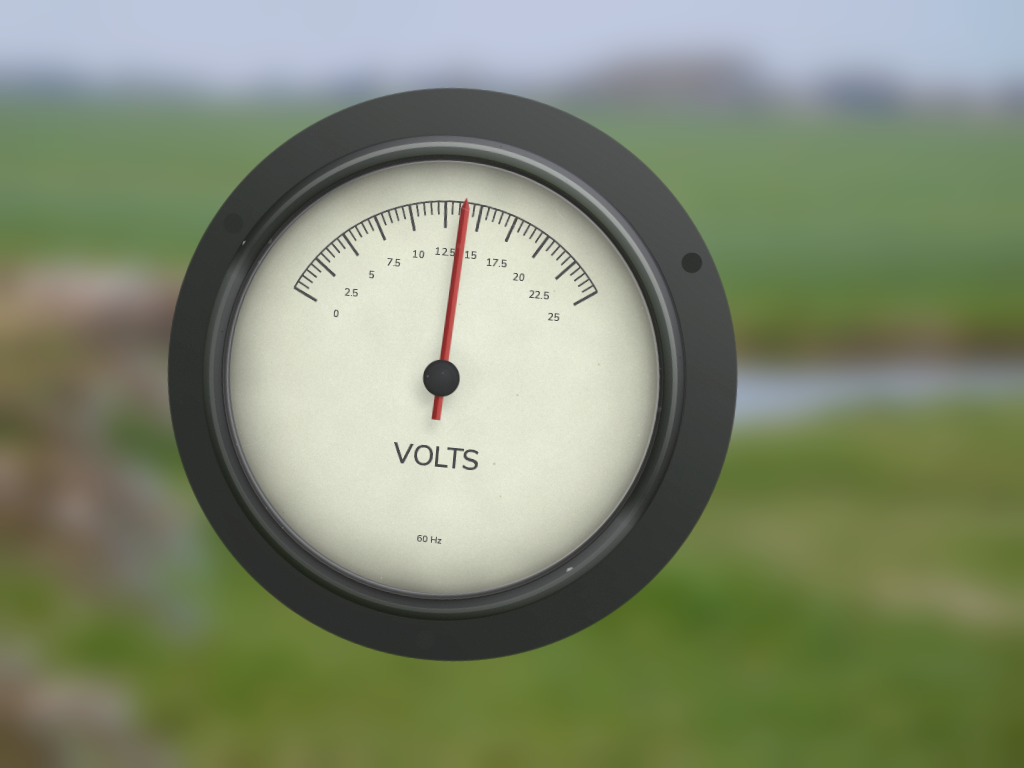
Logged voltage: 14 V
